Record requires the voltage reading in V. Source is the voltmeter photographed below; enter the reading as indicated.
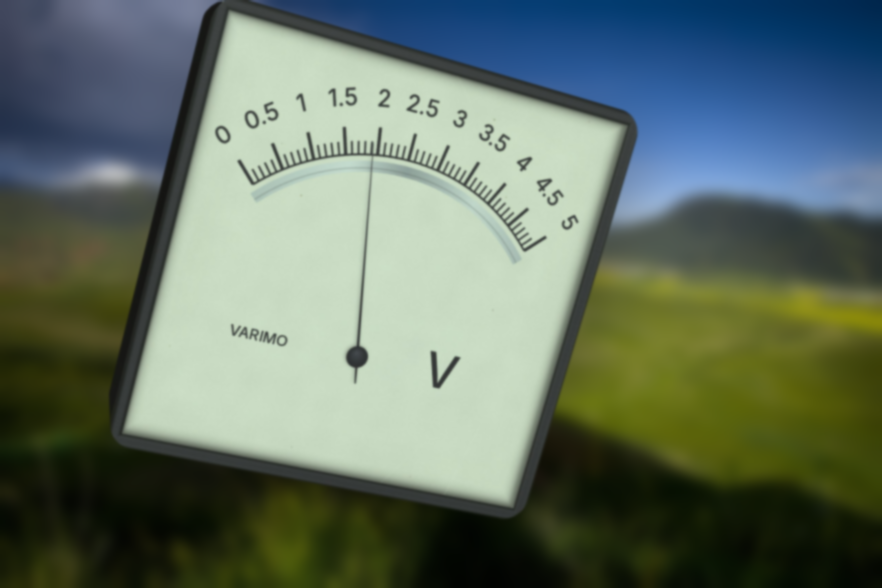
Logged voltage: 1.9 V
